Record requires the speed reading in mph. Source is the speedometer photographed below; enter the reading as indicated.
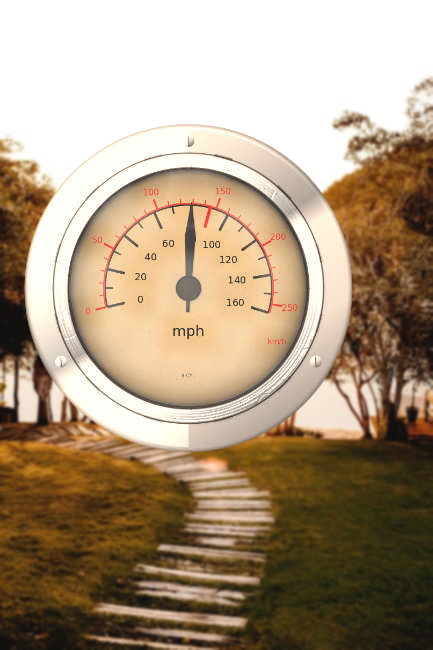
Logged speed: 80 mph
